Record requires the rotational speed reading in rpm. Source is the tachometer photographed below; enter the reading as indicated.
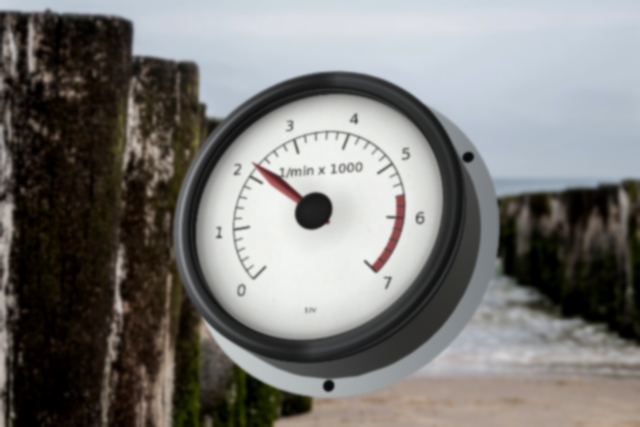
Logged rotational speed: 2200 rpm
